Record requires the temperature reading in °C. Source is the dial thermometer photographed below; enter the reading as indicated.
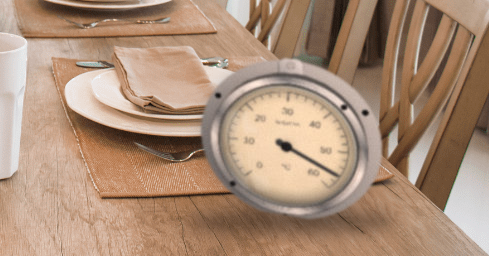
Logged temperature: 56 °C
